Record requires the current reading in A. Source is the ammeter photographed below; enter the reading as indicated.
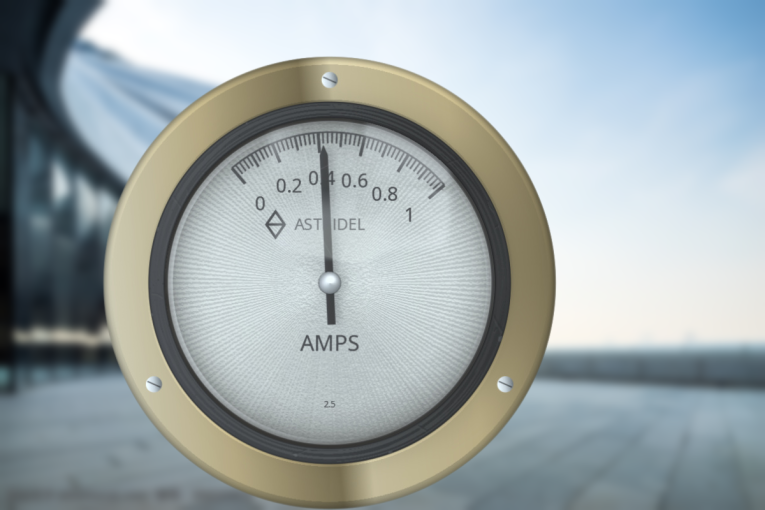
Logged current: 0.42 A
